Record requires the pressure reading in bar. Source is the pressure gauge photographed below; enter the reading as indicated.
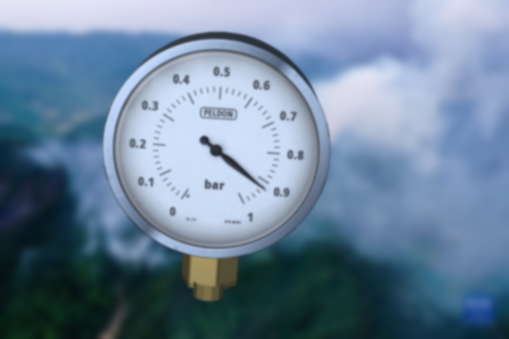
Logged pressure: 0.92 bar
